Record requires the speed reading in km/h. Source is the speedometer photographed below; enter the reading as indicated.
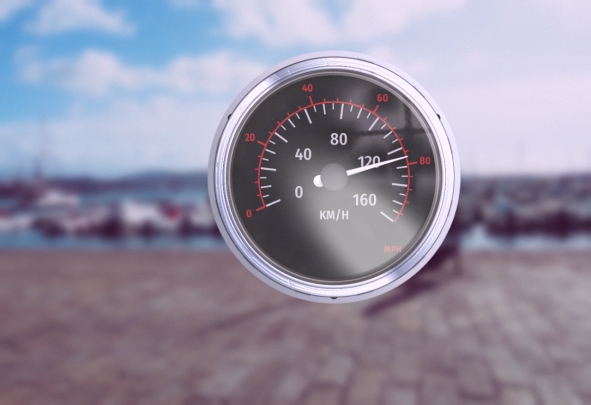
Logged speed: 125 km/h
